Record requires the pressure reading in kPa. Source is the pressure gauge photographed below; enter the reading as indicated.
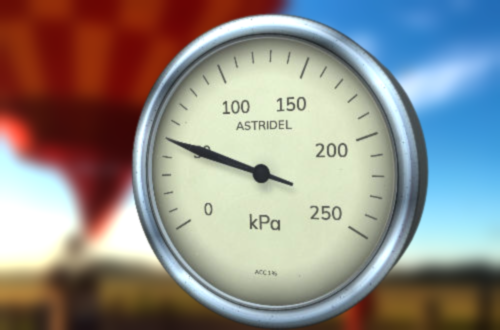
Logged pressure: 50 kPa
